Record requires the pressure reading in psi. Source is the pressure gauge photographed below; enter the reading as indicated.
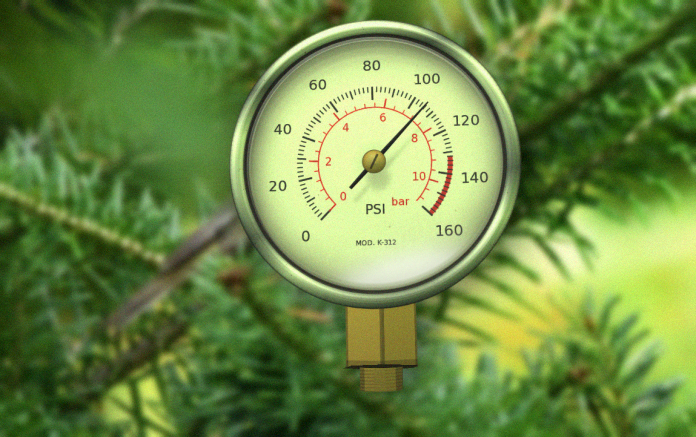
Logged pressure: 106 psi
